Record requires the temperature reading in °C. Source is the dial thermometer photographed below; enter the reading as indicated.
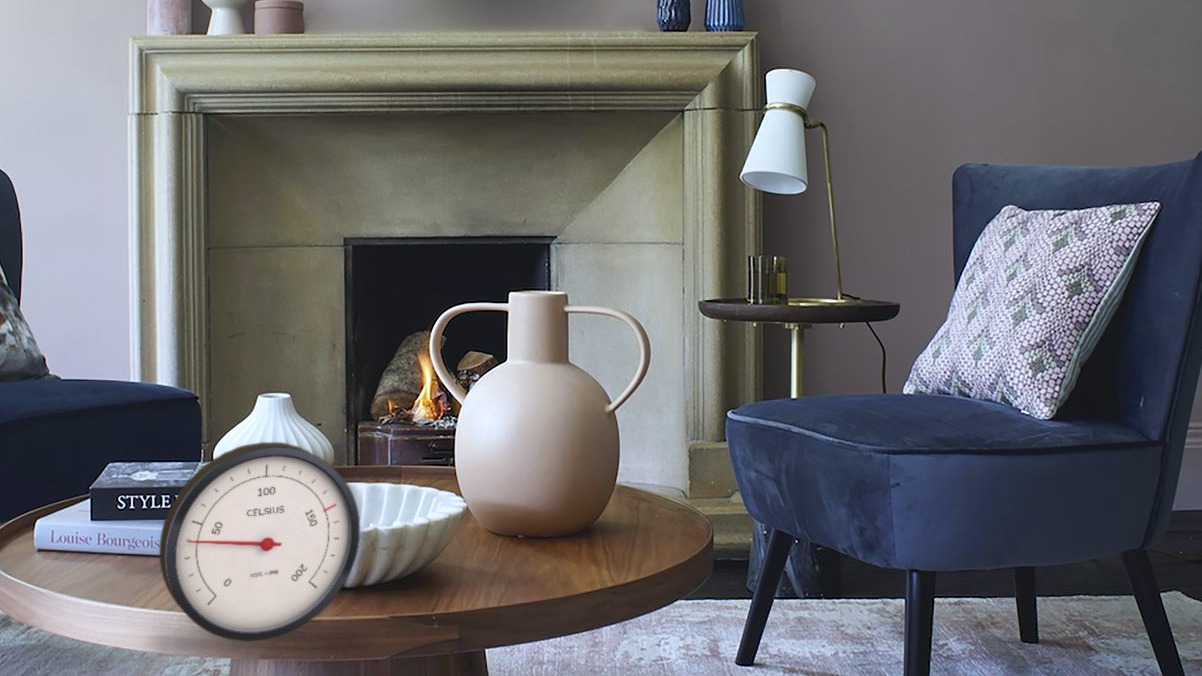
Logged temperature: 40 °C
